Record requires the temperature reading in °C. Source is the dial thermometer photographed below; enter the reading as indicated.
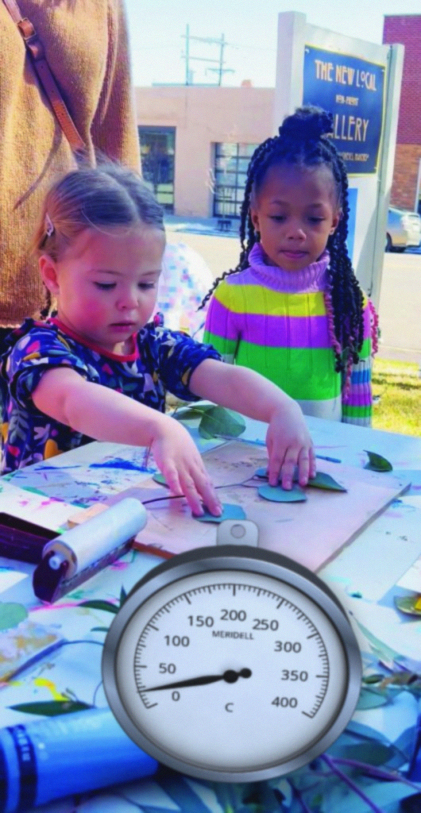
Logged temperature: 25 °C
